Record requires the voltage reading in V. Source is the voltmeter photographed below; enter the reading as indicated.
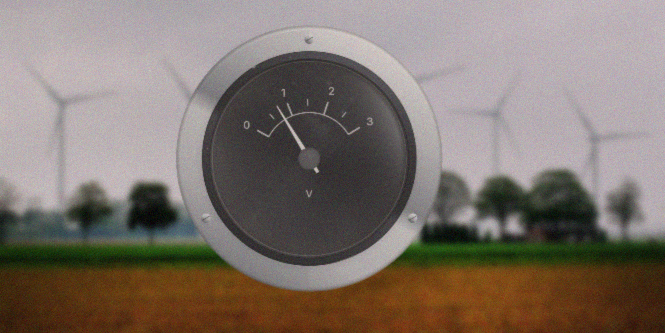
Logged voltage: 0.75 V
